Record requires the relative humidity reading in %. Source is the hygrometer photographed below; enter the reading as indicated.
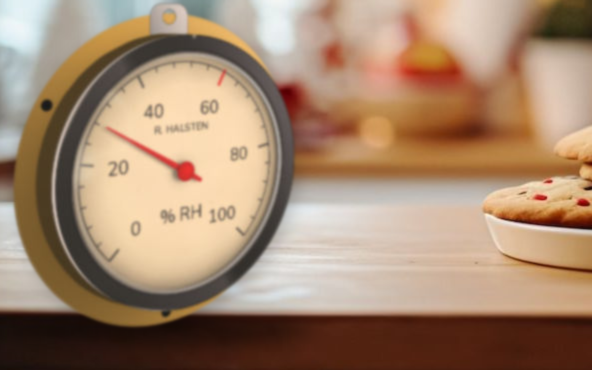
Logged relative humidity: 28 %
